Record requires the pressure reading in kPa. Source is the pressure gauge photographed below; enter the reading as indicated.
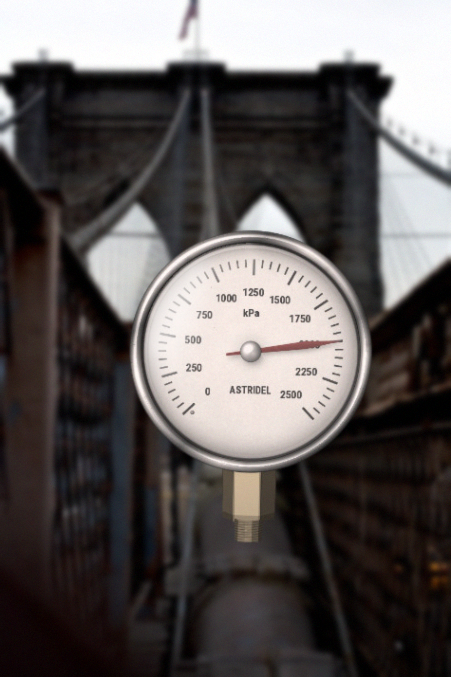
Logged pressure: 2000 kPa
